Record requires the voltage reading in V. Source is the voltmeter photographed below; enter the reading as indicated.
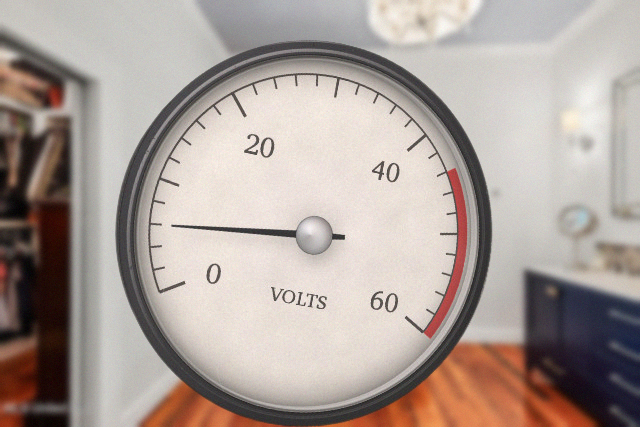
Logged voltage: 6 V
